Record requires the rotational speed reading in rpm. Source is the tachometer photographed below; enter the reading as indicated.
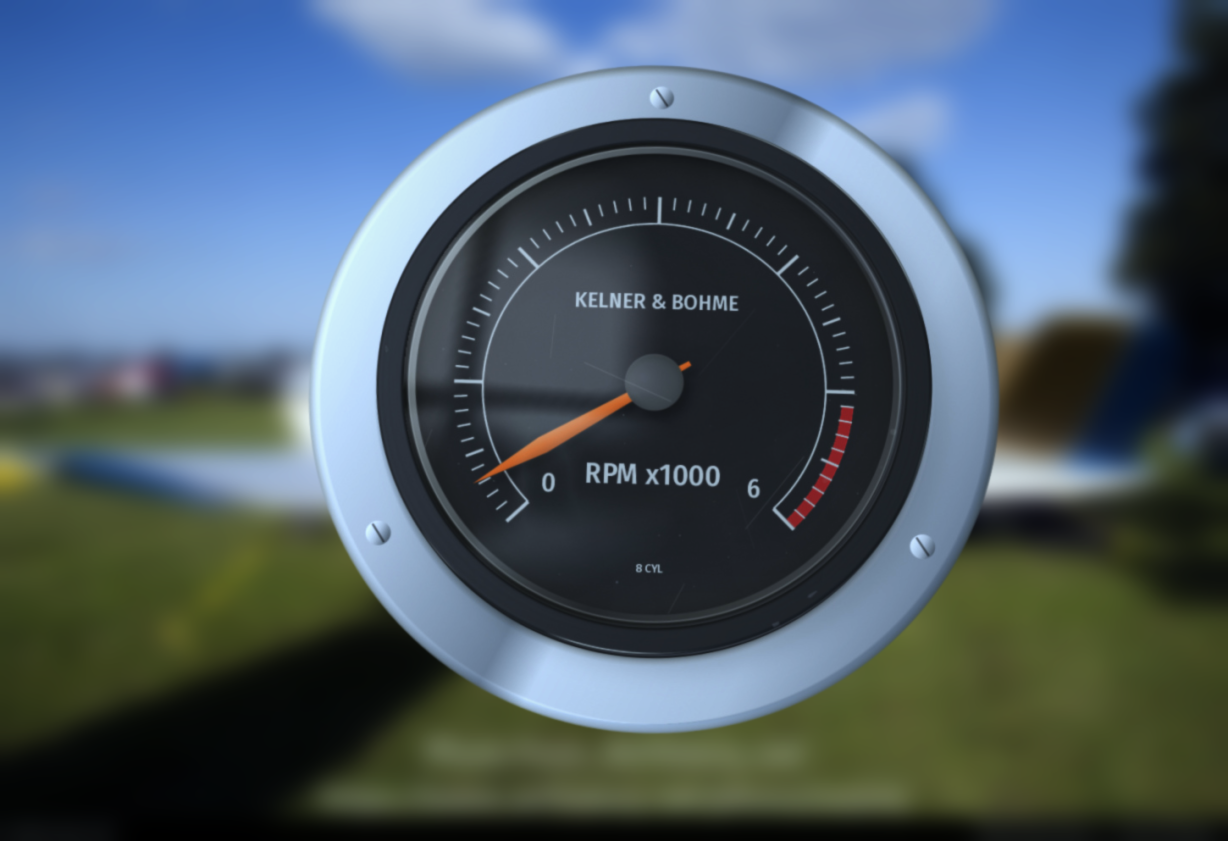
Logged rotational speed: 300 rpm
